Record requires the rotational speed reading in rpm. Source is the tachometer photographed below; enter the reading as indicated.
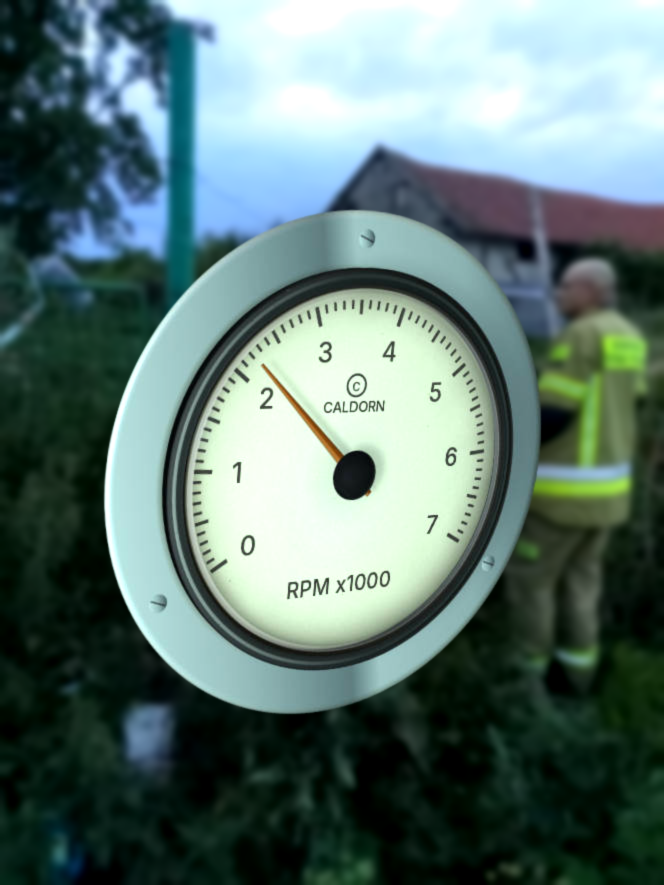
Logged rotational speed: 2200 rpm
